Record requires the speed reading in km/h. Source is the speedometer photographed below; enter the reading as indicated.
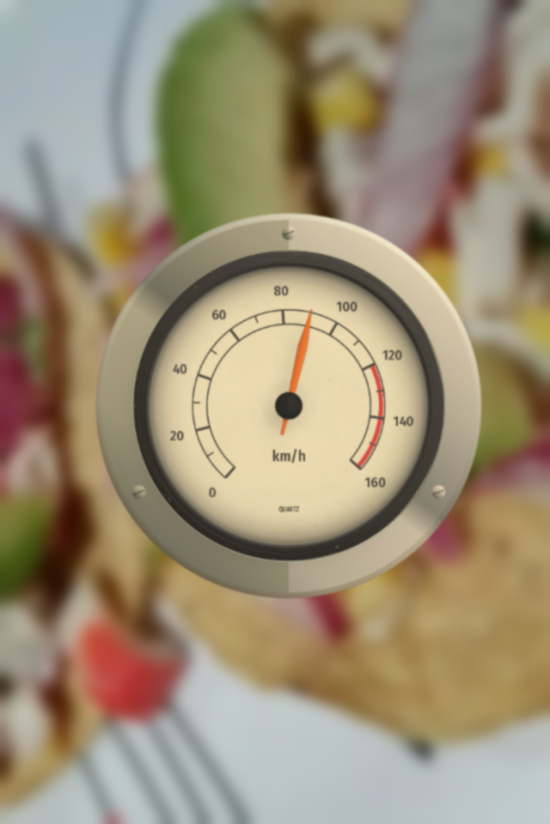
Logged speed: 90 km/h
